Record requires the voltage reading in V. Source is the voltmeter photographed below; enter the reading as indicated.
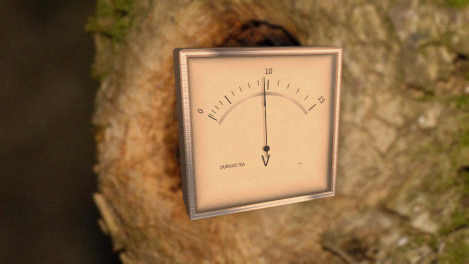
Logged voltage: 9.5 V
